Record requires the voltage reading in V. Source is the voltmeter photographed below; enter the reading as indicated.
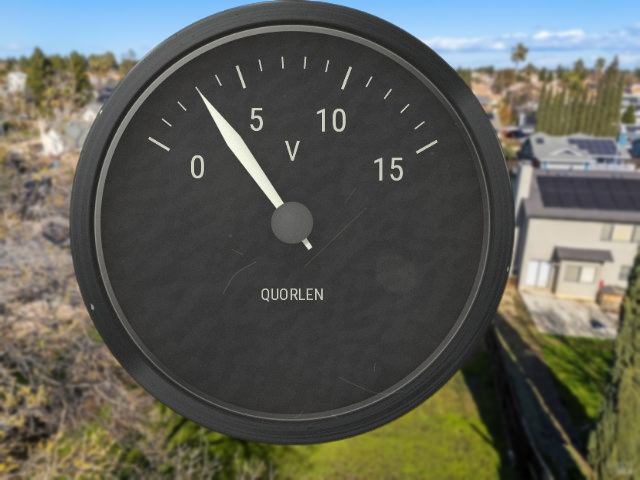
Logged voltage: 3 V
